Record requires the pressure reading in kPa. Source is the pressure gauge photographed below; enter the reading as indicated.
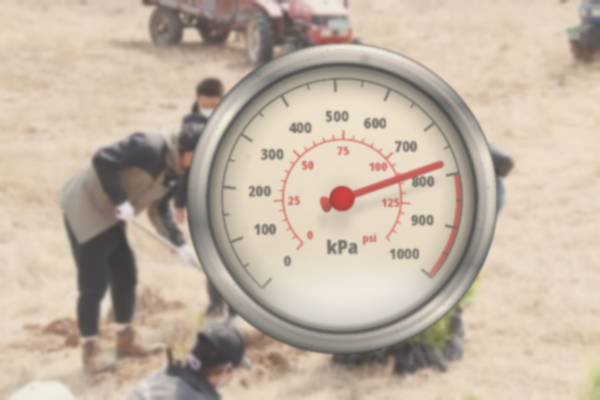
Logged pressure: 775 kPa
